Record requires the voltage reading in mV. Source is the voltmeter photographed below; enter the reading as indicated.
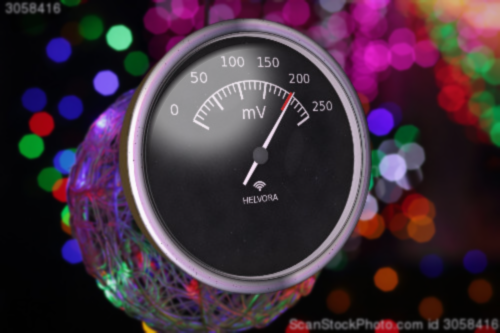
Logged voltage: 200 mV
